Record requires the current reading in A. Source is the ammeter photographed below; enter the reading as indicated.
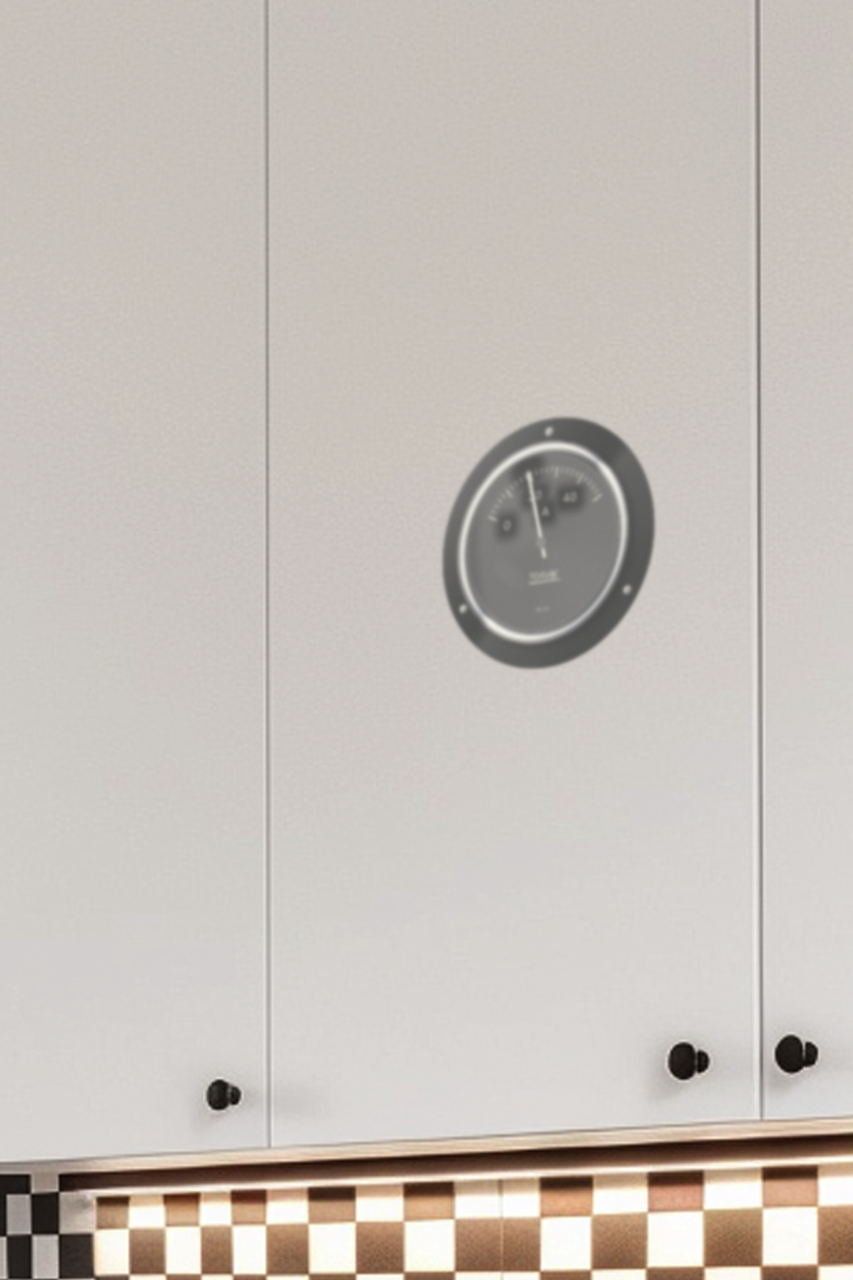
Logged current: 20 A
